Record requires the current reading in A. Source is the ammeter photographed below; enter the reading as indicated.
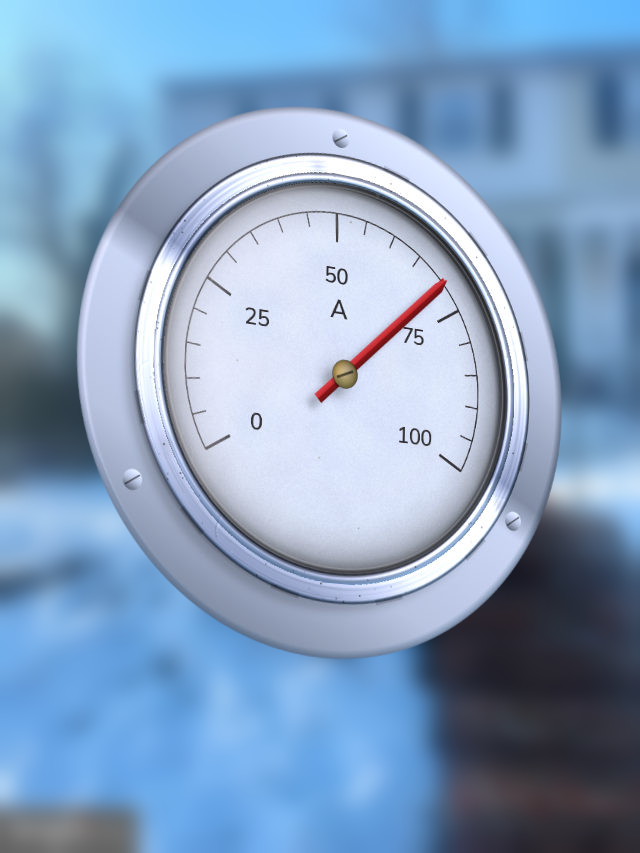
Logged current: 70 A
